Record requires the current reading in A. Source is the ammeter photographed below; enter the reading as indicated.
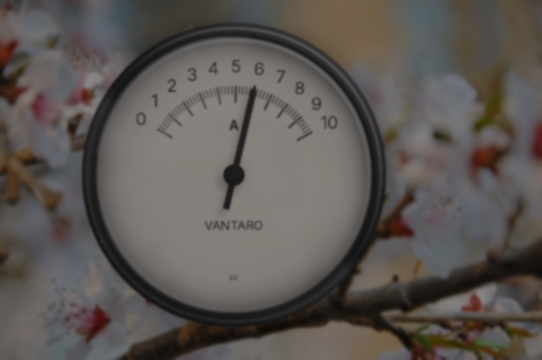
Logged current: 6 A
